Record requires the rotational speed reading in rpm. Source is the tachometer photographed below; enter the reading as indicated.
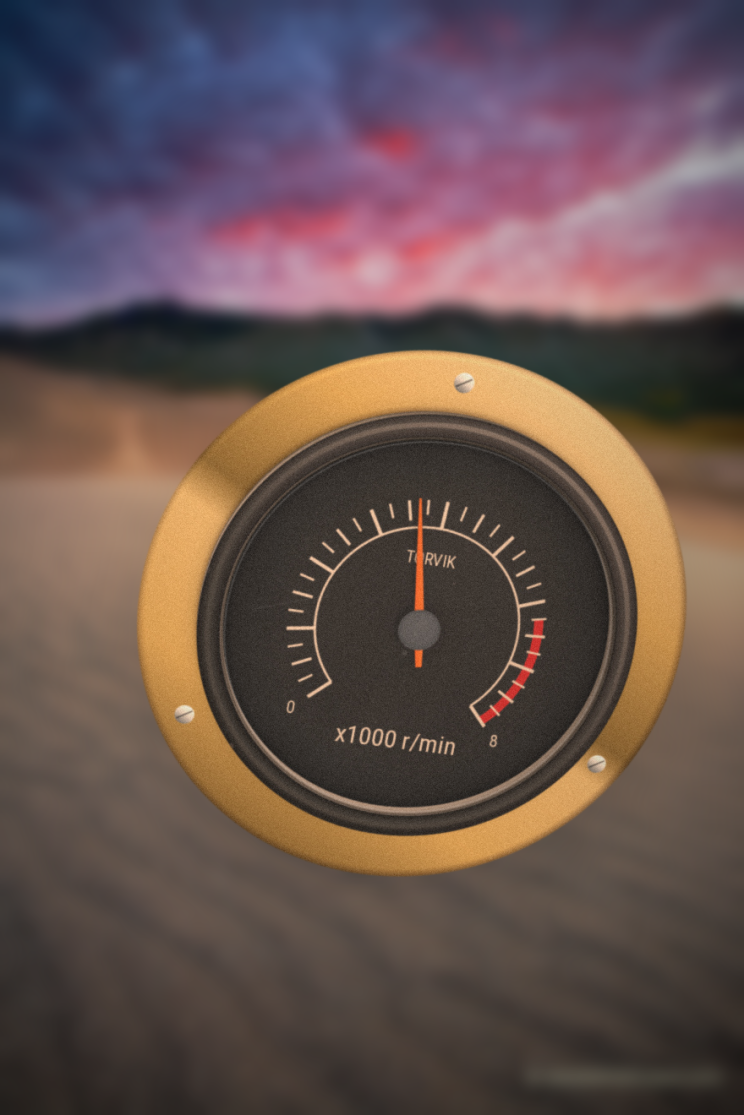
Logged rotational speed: 3625 rpm
